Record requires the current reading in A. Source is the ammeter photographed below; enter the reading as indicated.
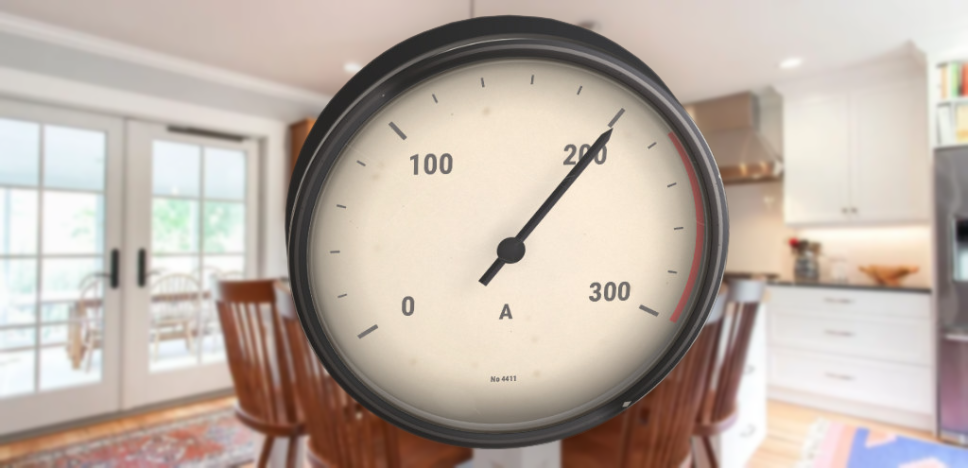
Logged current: 200 A
